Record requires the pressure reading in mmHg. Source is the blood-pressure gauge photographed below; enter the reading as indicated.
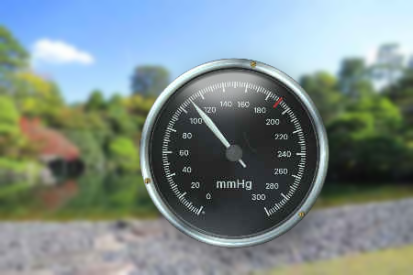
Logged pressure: 110 mmHg
